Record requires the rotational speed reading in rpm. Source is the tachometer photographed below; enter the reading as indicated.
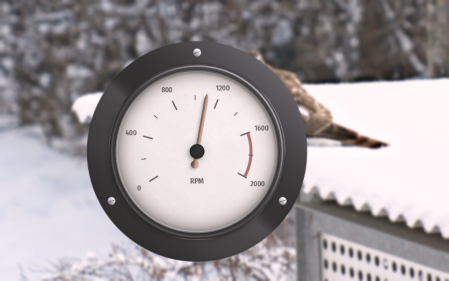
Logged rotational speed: 1100 rpm
